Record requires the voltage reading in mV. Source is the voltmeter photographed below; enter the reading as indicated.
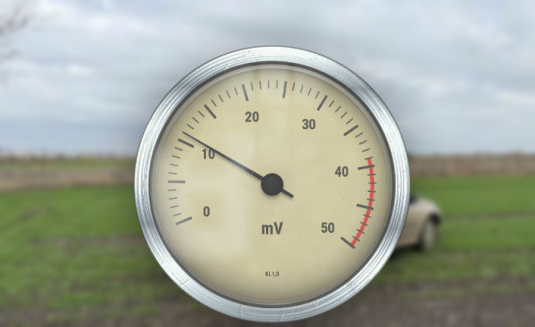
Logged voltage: 11 mV
